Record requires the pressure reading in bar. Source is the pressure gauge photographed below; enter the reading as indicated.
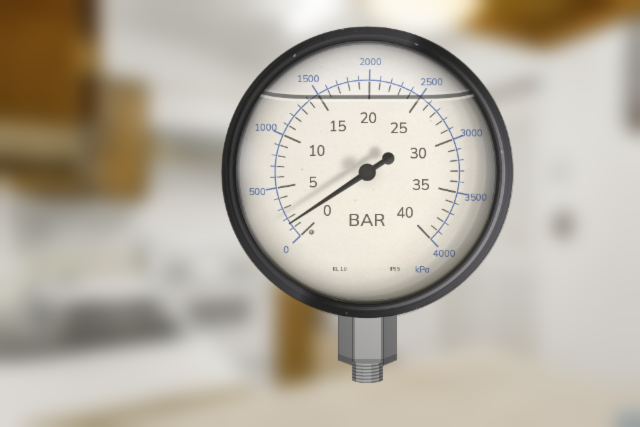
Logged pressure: 1.5 bar
